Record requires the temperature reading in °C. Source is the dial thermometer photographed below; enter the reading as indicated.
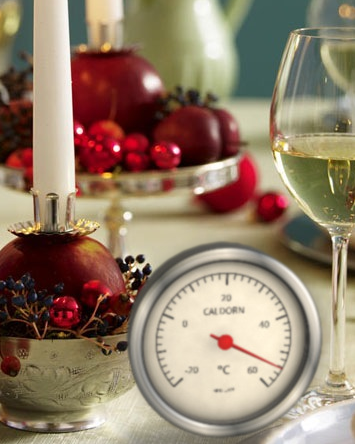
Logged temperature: 54 °C
